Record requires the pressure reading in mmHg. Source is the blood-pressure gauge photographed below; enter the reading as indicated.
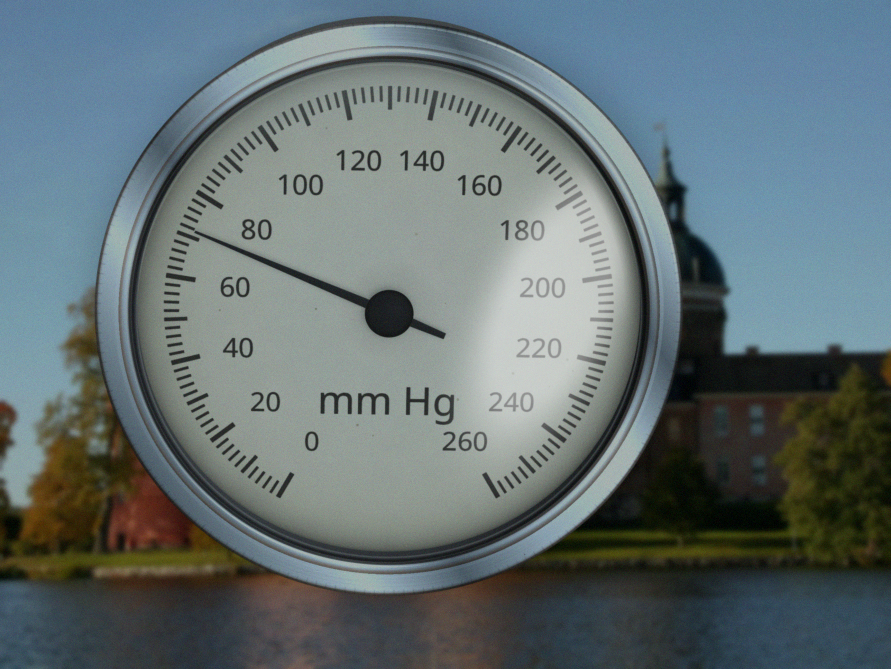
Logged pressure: 72 mmHg
